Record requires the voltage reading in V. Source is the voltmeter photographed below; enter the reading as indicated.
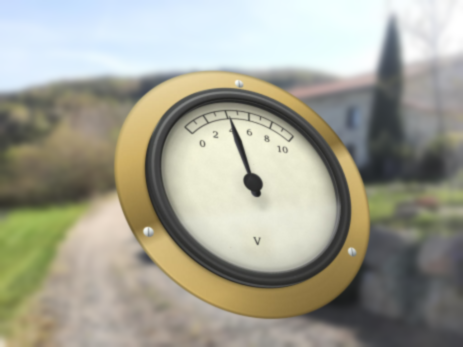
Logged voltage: 4 V
